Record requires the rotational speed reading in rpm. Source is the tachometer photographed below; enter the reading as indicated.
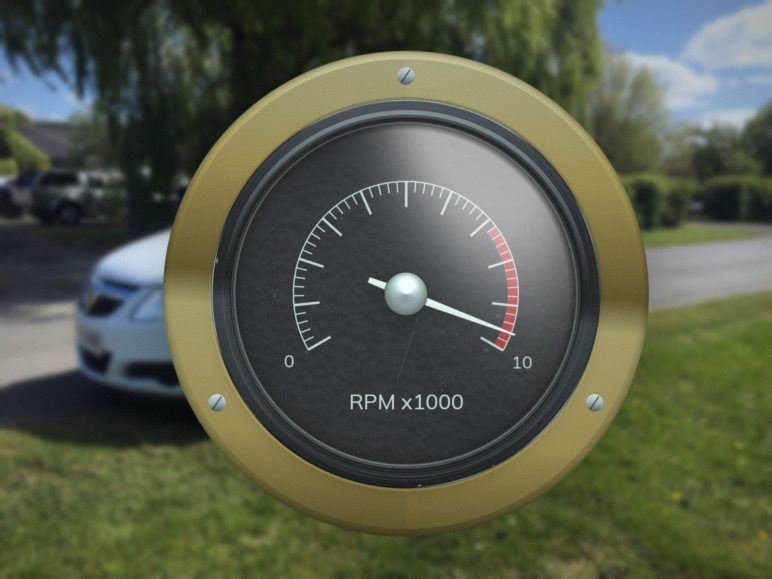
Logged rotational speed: 9600 rpm
